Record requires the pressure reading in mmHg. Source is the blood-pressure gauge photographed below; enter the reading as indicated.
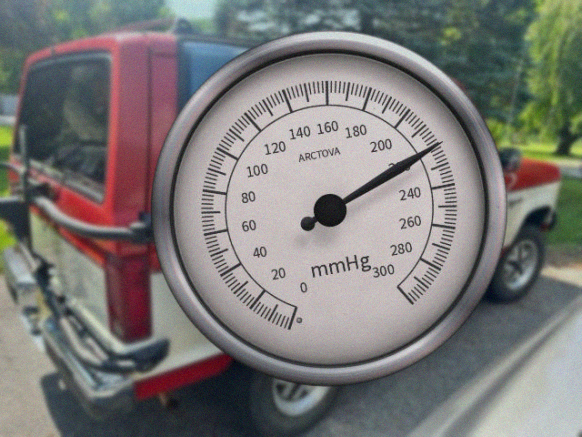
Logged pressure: 220 mmHg
